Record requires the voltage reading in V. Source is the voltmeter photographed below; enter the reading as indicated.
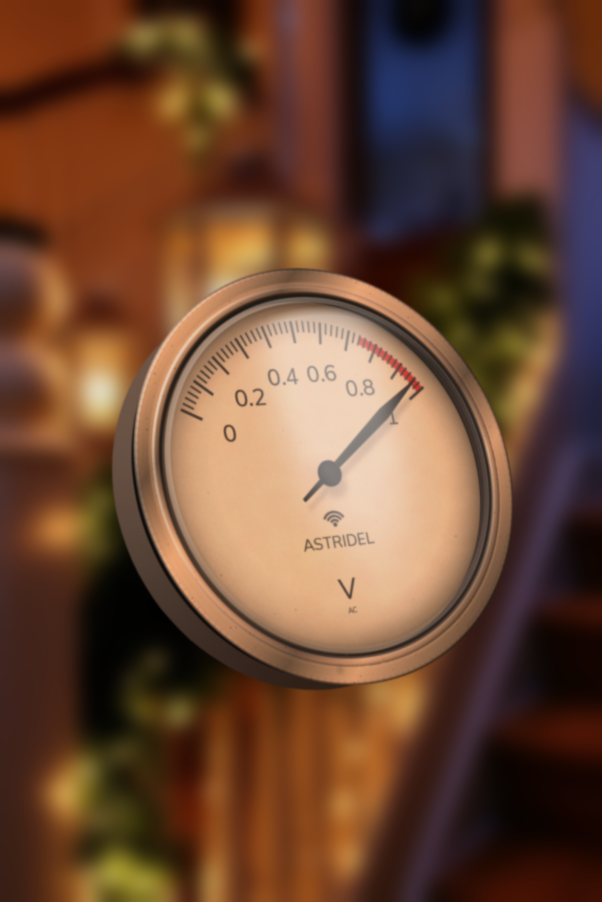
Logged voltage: 0.96 V
